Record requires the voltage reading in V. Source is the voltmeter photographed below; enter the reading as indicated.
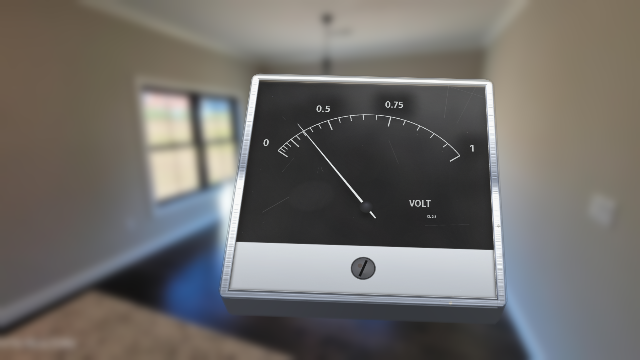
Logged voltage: 0.35 V
